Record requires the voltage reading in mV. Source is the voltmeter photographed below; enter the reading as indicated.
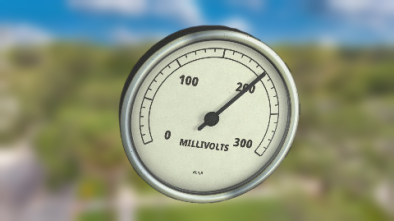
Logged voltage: 200 mV
